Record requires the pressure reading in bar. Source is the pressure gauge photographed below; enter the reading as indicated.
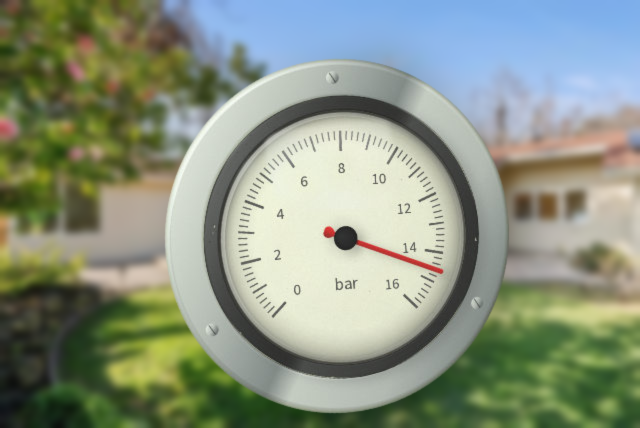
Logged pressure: 14.6 bar
